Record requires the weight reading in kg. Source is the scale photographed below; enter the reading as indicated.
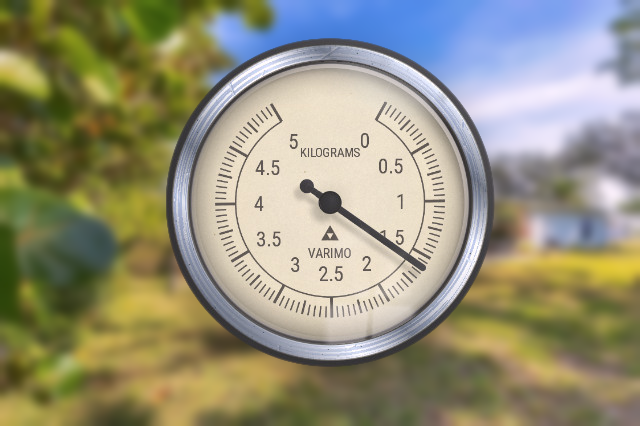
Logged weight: 1.6 kg
